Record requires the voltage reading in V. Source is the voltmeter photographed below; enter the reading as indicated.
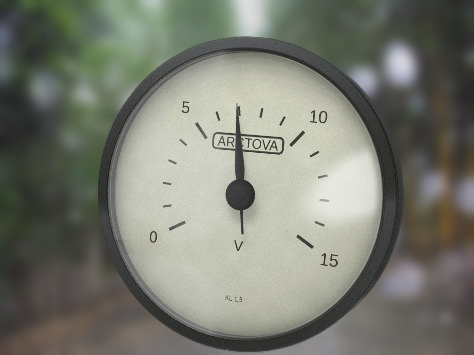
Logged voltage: 7 V
